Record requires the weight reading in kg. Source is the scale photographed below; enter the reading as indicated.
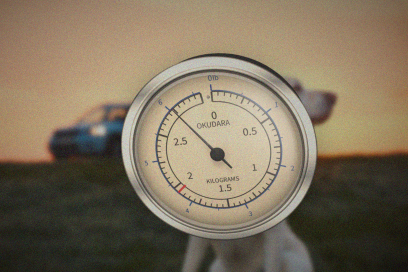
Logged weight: 2.75 kg
